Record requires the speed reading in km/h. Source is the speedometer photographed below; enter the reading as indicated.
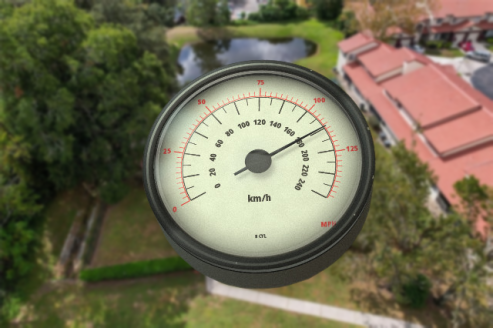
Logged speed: 180 km/h
